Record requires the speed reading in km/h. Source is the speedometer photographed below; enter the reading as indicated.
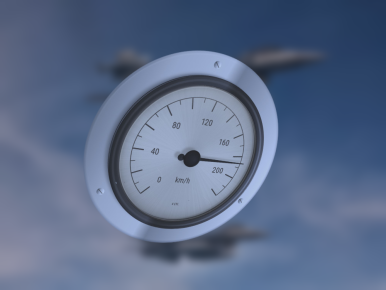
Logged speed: 185 km/h
